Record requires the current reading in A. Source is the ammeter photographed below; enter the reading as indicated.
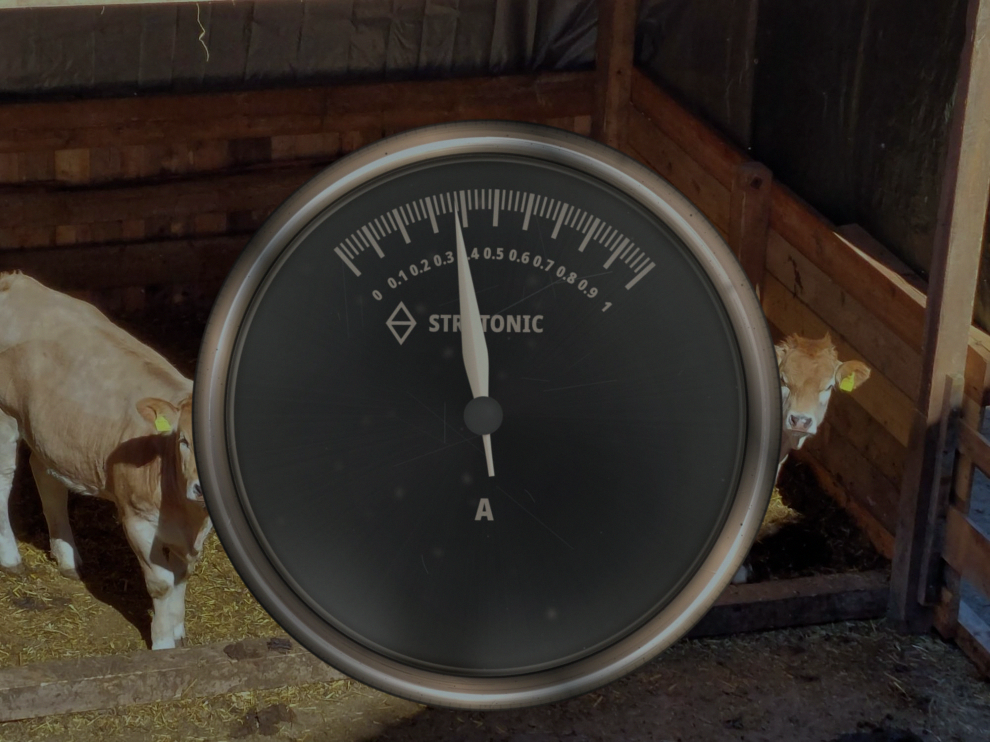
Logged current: 0.38 A
